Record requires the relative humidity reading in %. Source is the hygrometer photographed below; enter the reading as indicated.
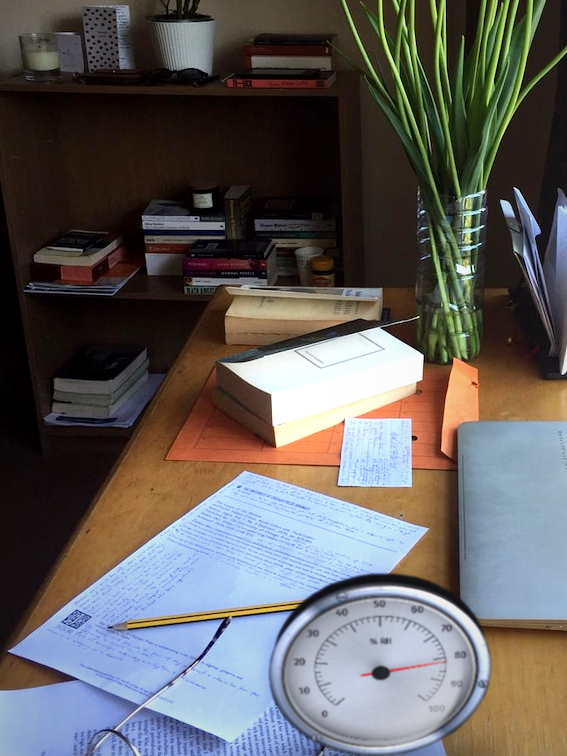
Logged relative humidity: 80 %
